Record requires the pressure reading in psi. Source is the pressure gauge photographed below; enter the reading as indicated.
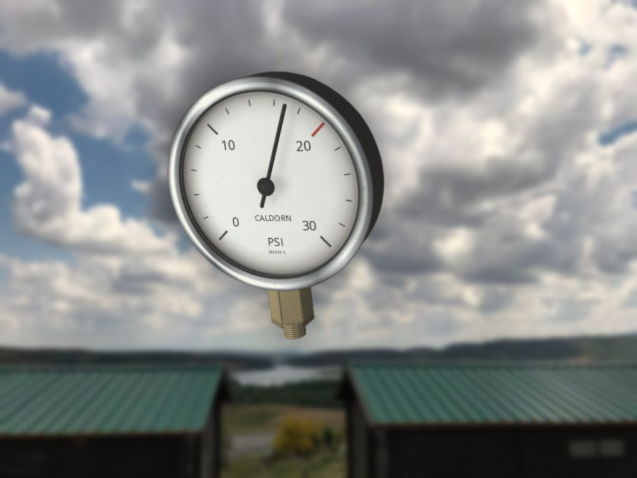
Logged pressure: 17 psi
